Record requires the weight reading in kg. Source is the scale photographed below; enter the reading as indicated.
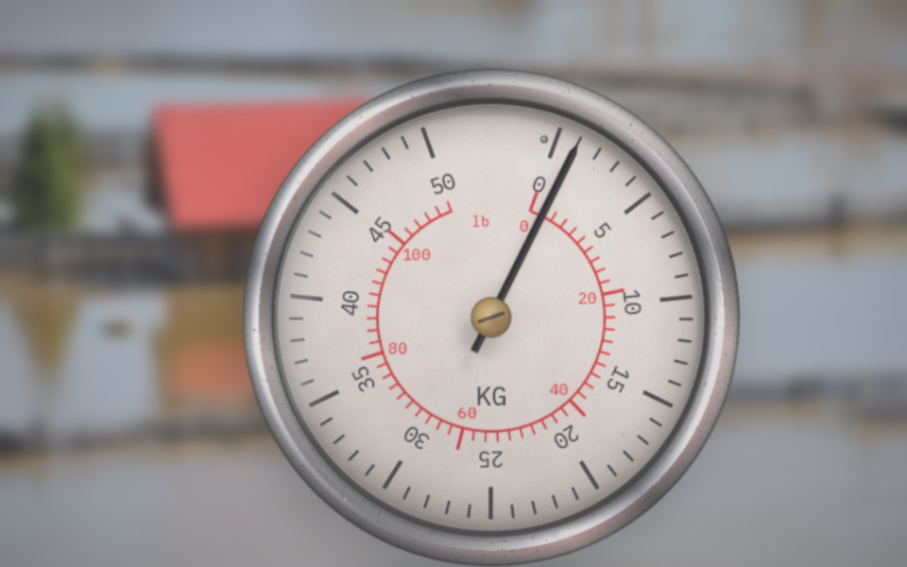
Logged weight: 1 kg
